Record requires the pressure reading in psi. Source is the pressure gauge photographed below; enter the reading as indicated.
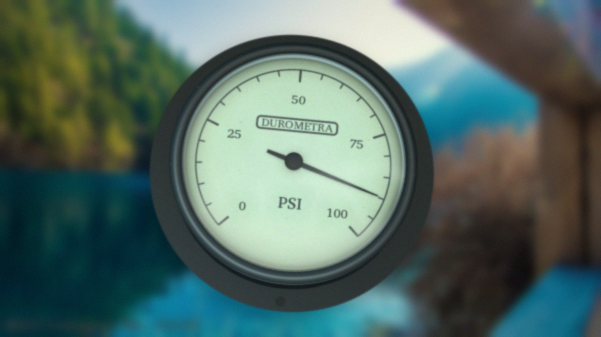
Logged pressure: 90 psi
